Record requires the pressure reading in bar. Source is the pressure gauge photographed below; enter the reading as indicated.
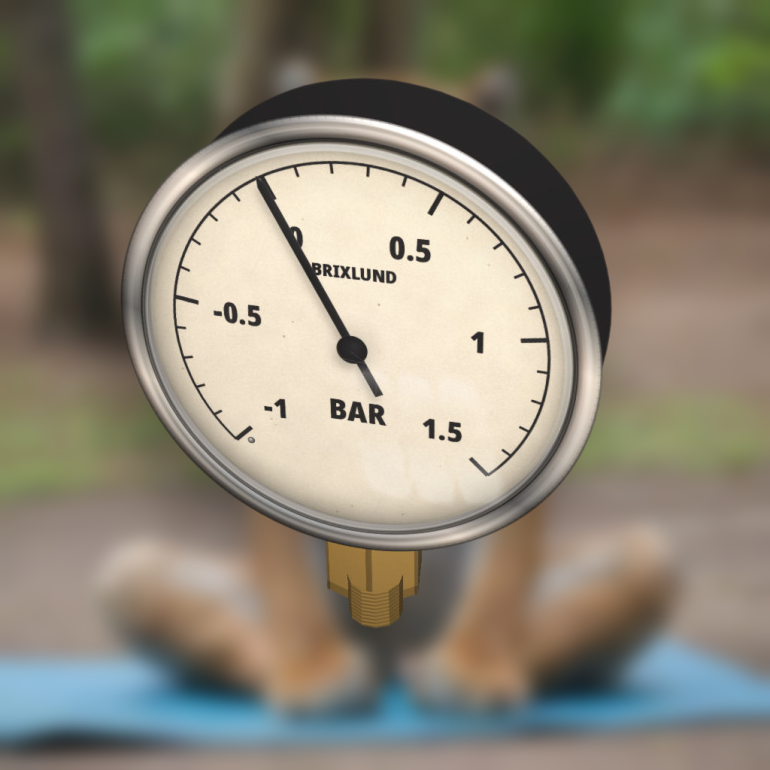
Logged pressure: 0 bar
